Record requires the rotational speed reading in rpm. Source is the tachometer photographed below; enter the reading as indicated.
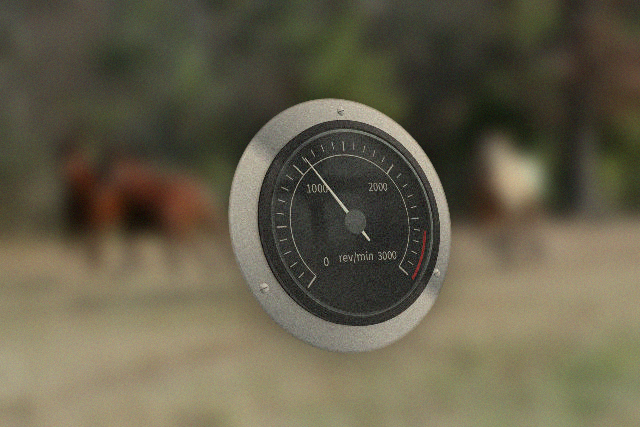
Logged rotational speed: 1100 rpm
